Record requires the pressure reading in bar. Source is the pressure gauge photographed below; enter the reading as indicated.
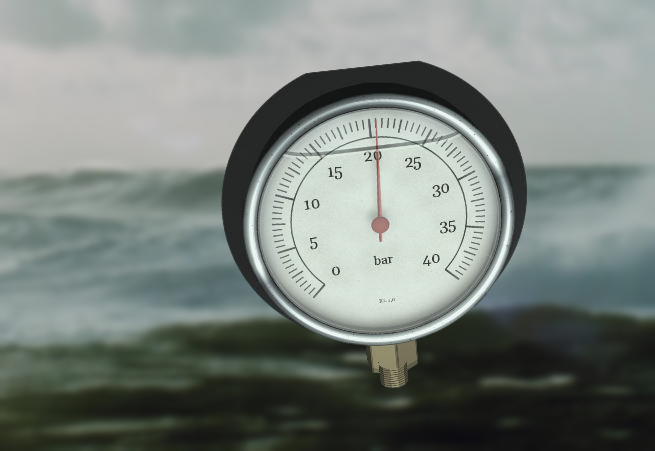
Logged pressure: 20.5 bar
